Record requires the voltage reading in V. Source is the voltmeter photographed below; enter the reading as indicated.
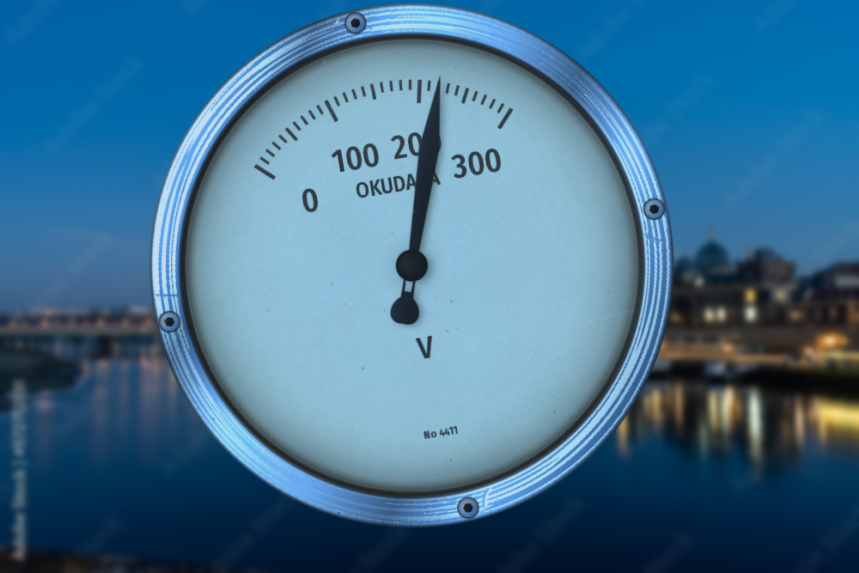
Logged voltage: 220 V
